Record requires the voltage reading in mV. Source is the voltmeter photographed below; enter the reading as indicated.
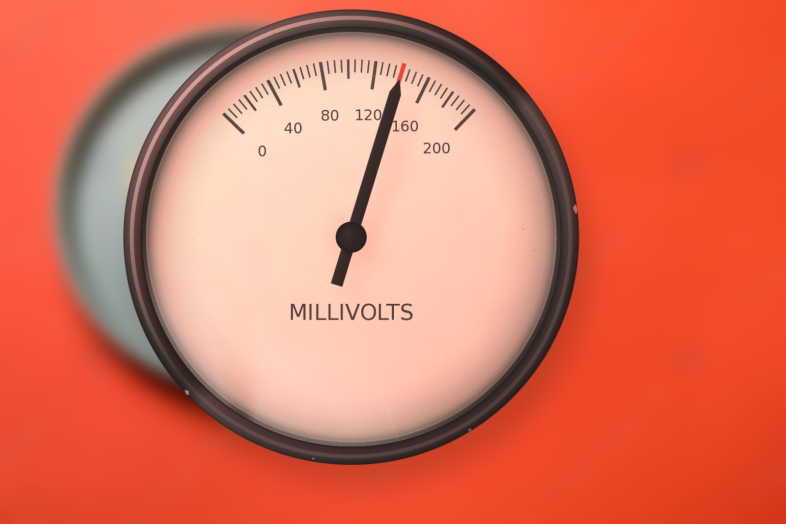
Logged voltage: 140 mV
